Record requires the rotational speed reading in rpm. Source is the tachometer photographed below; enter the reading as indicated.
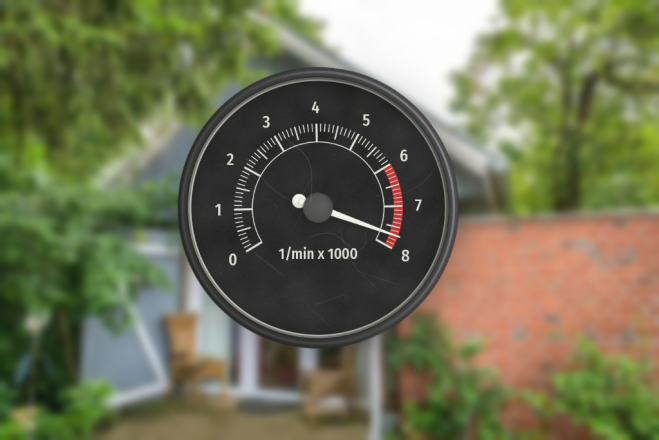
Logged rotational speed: 7700 rpm
